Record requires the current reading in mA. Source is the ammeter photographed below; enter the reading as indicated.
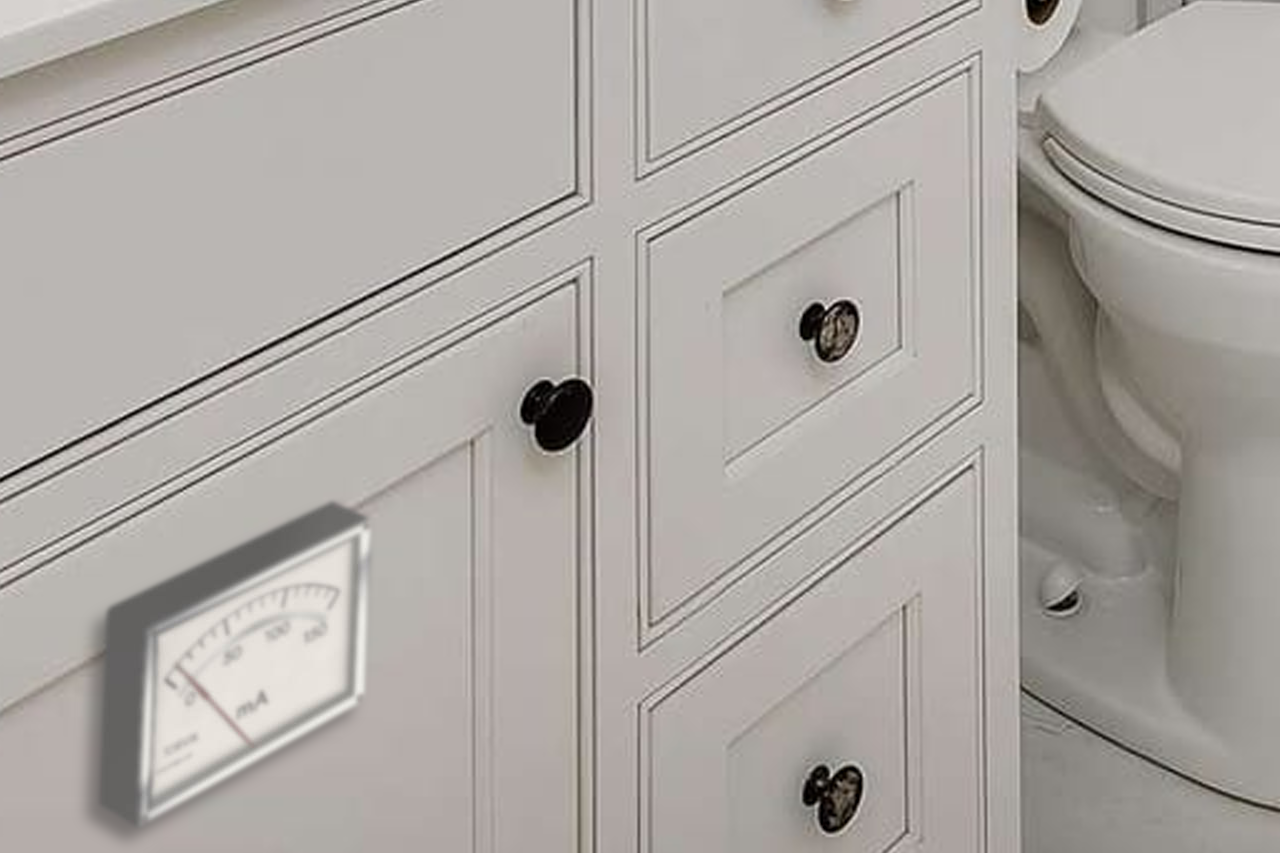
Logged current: 10 mA
